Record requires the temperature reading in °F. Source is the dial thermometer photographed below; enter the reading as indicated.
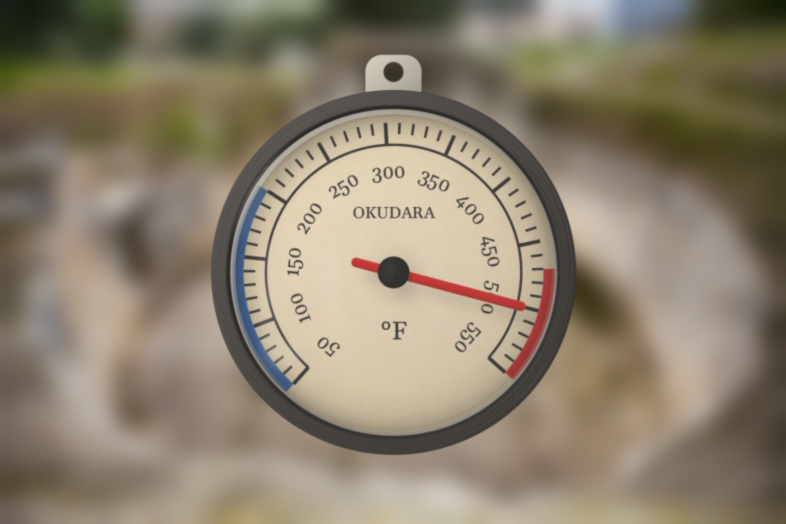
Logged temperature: 500 °F
